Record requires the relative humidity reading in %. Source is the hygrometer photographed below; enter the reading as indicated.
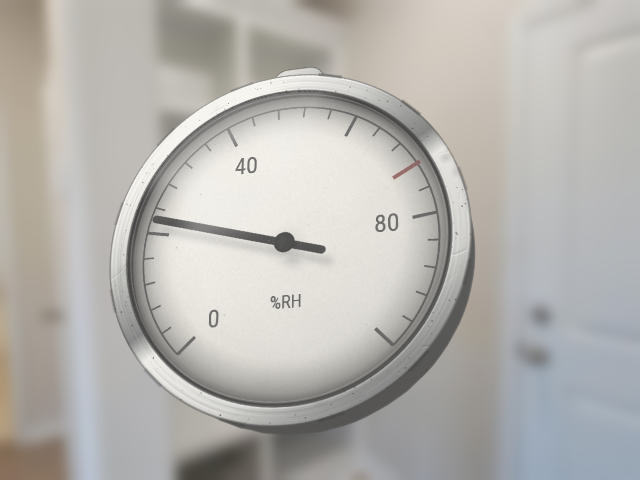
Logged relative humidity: 22 %
